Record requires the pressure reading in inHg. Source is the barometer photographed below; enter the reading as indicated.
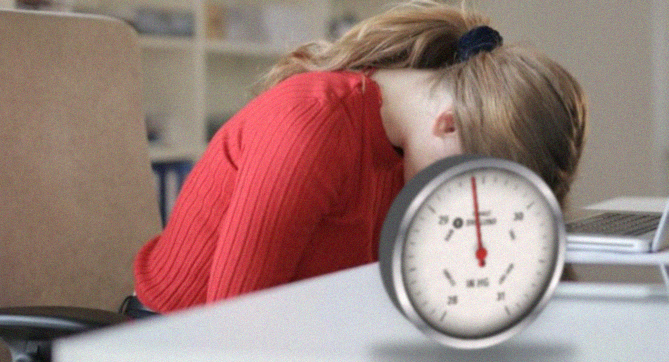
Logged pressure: 29.4 inHg
